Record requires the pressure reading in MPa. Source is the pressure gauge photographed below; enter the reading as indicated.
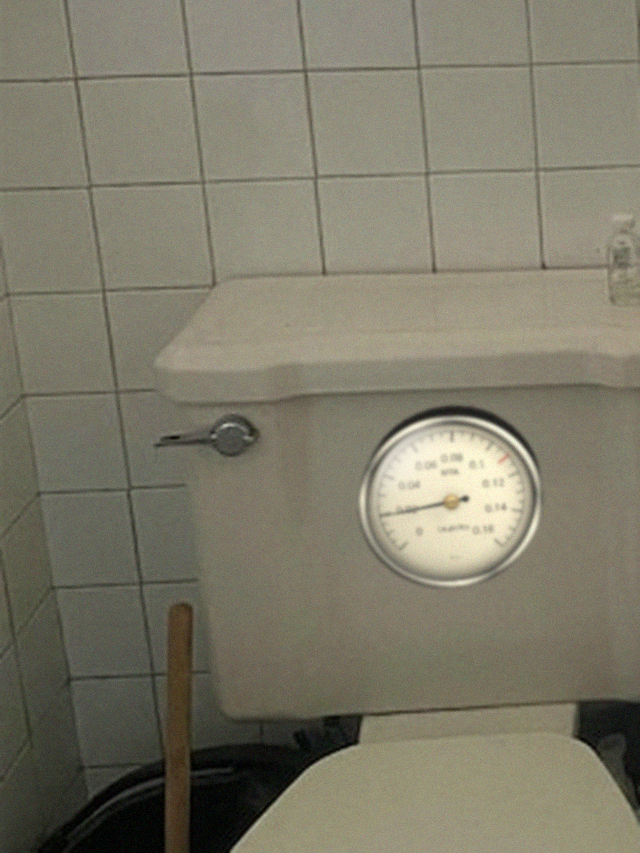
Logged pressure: 0.02 MPa
